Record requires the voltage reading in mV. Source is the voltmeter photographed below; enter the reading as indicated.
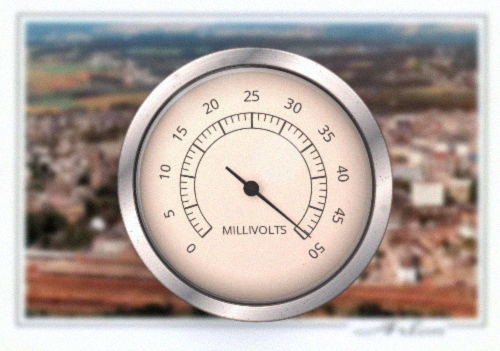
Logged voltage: 49 mV
